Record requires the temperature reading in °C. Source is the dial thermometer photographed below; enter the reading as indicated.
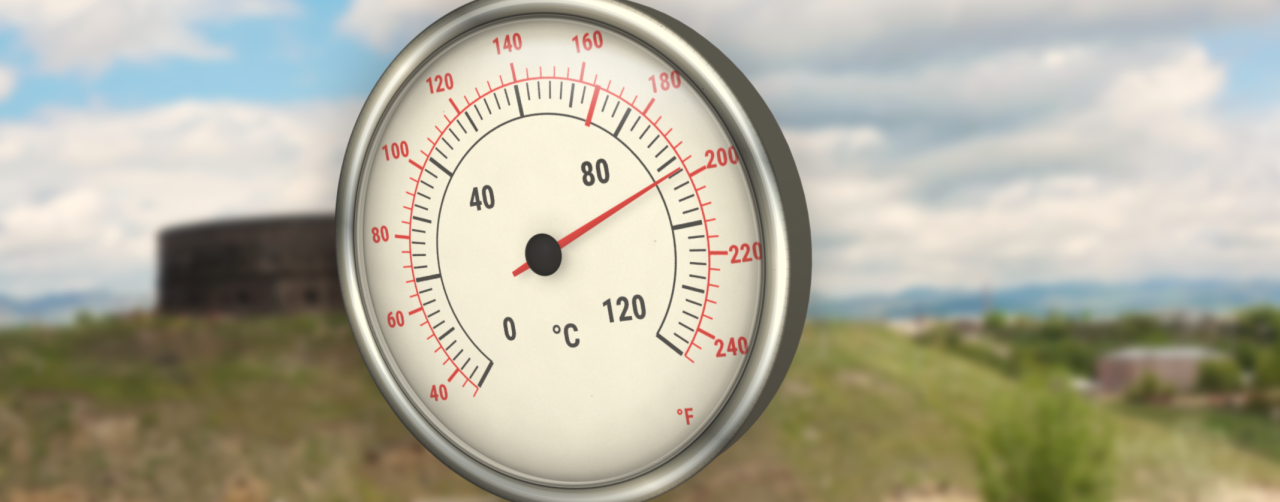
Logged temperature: 92 °C
